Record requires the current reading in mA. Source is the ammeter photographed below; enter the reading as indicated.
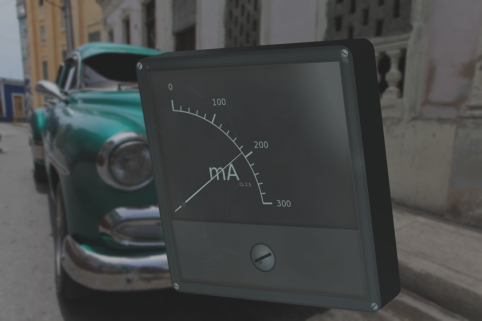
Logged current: 190 mA
